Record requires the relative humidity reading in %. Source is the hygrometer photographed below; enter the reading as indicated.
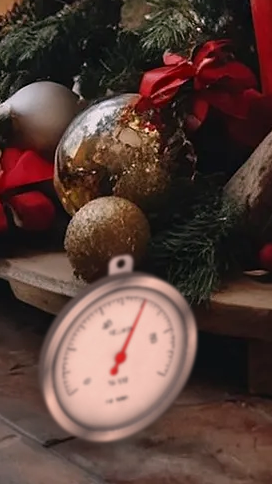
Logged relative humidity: 60 %
